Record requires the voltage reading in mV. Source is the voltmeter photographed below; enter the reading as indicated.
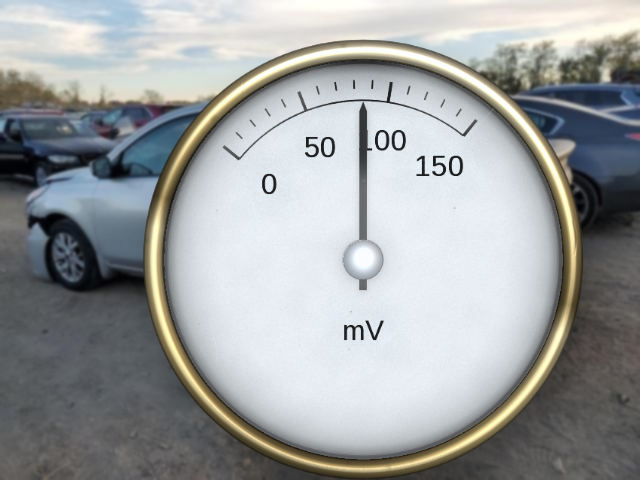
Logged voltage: 85 mV
